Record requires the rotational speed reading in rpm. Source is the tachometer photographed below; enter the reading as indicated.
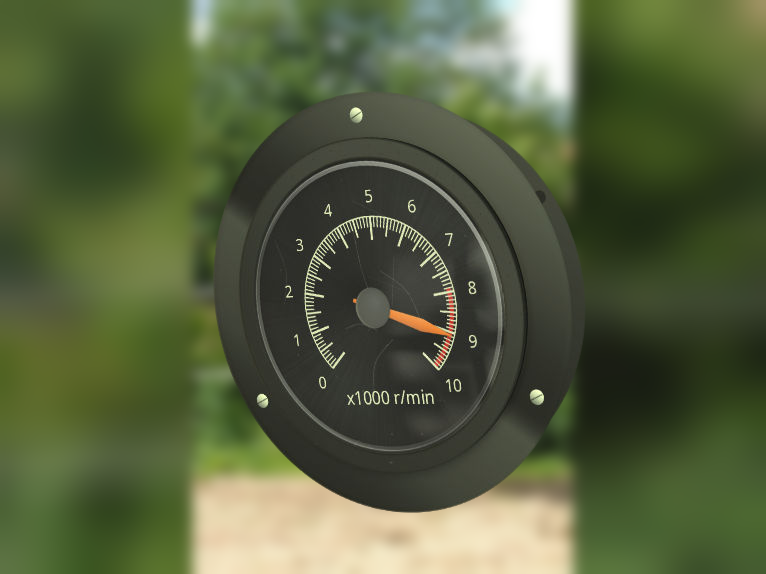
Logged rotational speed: 9000 rpm
